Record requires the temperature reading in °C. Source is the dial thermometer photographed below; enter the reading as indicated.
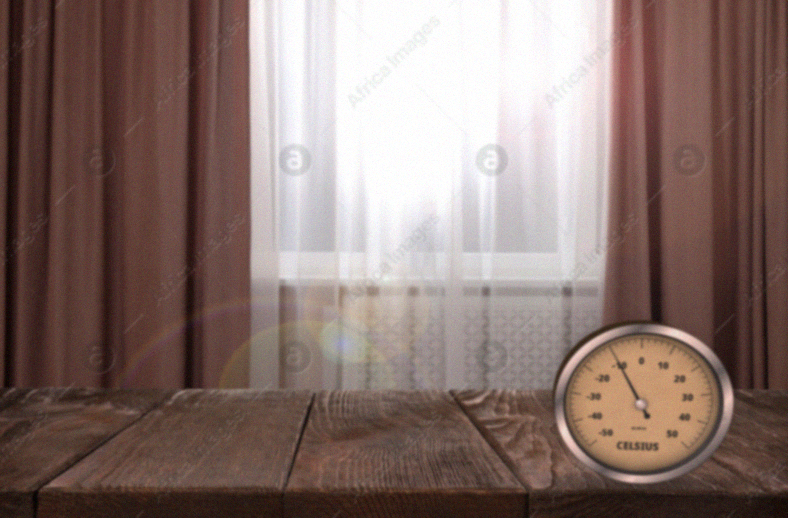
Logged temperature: -10 °C
